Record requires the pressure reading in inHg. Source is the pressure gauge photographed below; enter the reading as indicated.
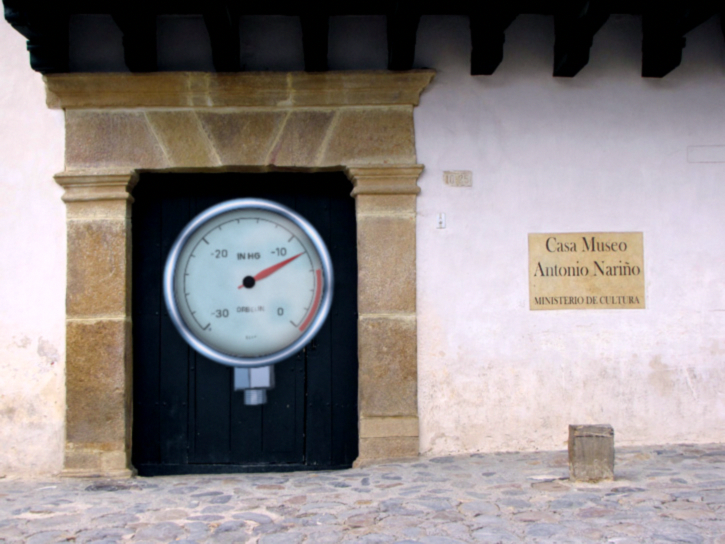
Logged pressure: -8 inHg
